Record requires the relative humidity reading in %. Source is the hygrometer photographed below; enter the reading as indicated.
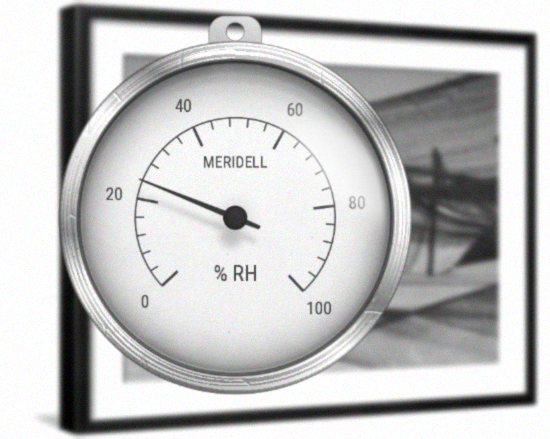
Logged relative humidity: 24 %
